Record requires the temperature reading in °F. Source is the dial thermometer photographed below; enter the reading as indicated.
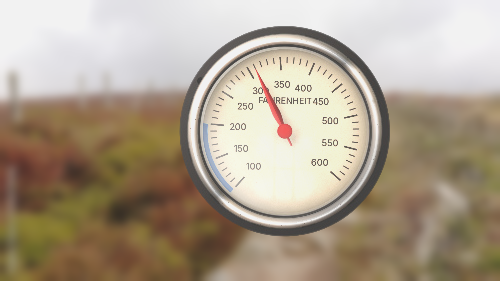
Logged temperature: 310 °F
